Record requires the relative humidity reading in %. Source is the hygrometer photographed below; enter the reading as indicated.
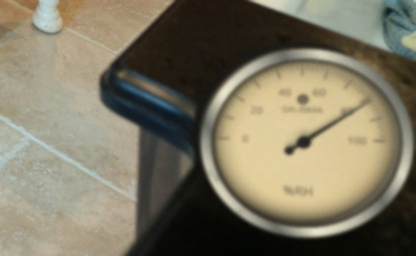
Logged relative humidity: 80 %
